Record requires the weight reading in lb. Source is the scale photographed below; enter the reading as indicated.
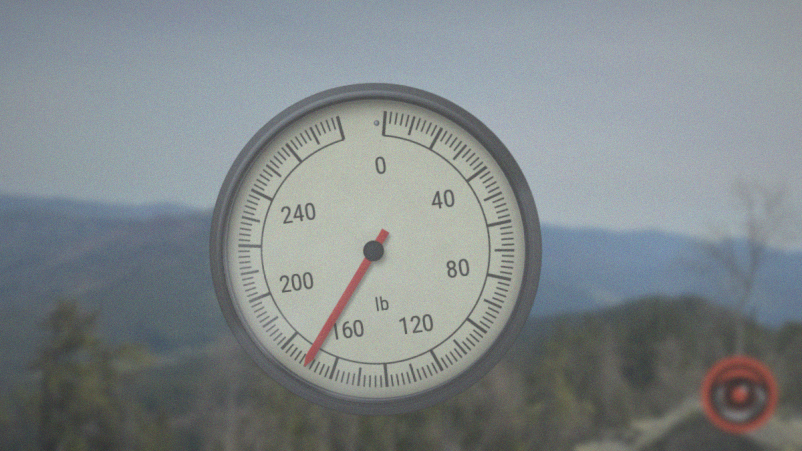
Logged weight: 170 lb
